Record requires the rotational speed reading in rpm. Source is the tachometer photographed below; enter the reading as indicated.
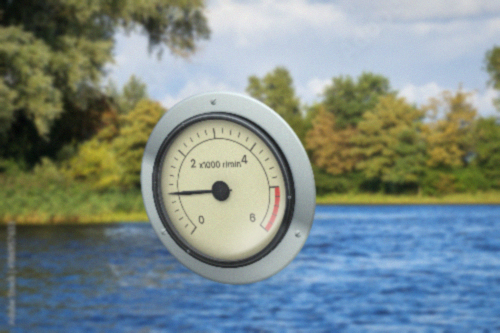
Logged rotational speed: 1000 rpm
